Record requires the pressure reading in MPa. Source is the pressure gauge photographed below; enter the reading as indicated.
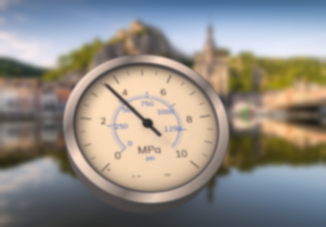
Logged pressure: 3.5 MPa
